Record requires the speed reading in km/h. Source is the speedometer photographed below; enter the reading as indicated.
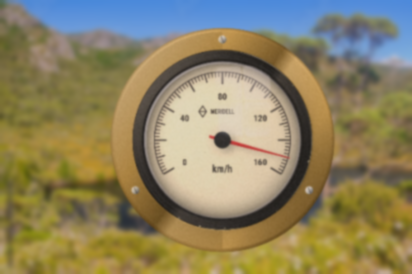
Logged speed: 150 km/h
